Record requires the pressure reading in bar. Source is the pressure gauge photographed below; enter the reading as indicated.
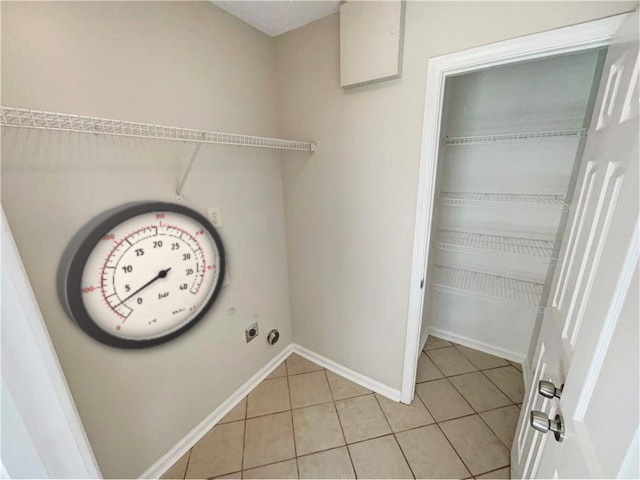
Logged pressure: 3 bar
